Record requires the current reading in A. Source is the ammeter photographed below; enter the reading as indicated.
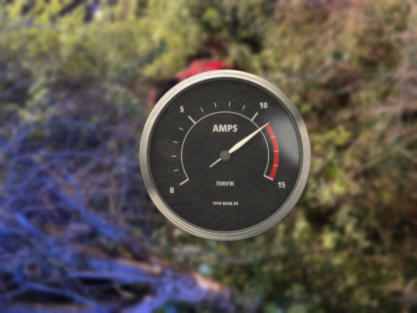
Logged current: 11 A
